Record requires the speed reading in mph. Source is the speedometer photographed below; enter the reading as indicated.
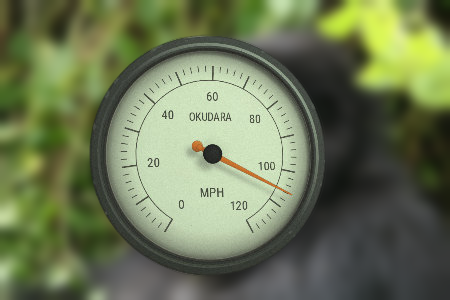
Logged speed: 106 mph
